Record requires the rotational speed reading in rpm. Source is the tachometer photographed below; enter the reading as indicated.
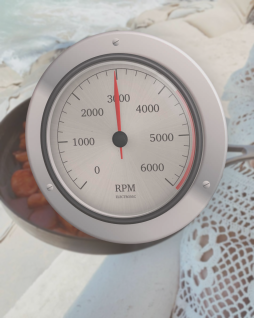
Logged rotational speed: 3000 rpm
